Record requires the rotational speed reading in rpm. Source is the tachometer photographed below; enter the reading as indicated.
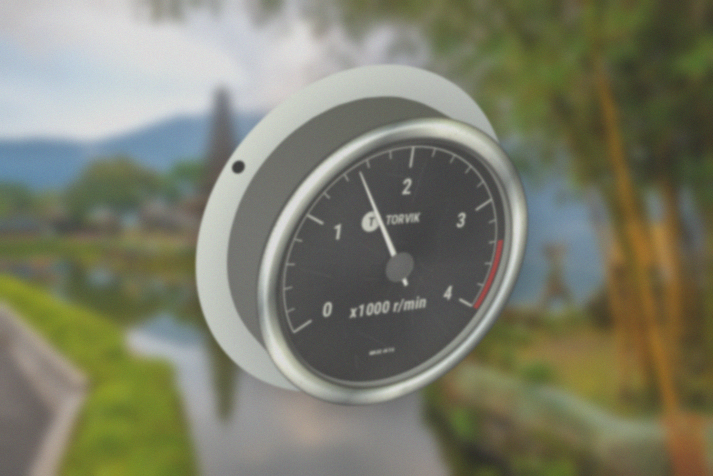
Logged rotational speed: 1500 rpm
